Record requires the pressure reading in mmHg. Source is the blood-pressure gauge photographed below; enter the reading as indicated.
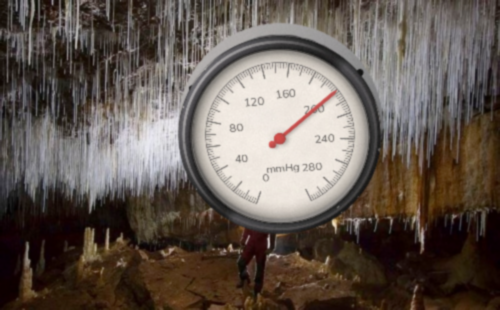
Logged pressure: 200 mmHg
